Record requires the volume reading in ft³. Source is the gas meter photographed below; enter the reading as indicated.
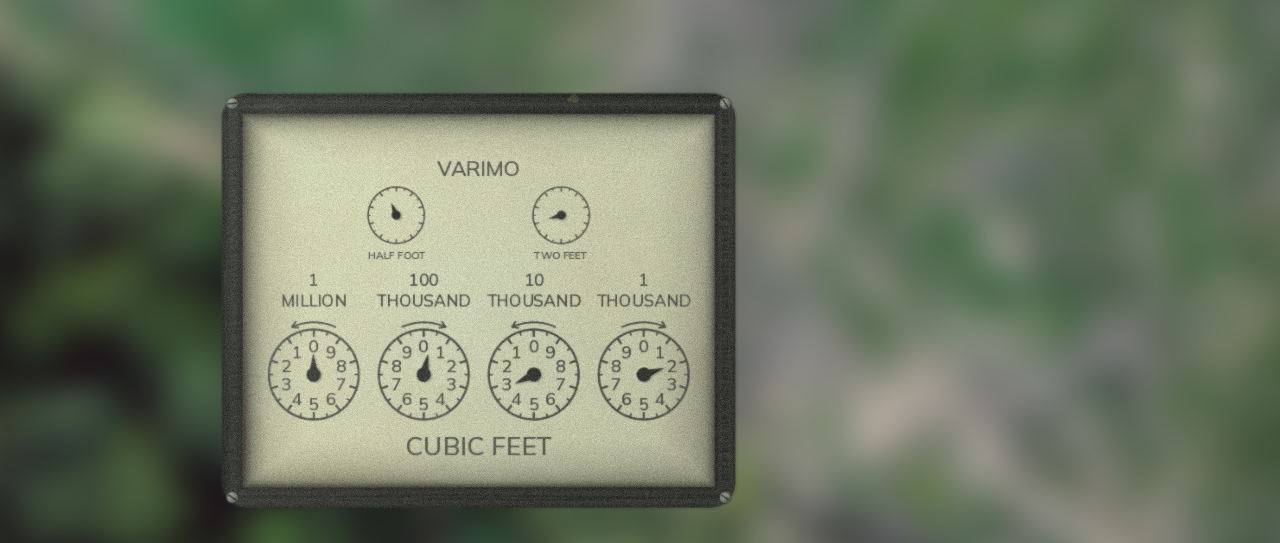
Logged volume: 3200 ft³
